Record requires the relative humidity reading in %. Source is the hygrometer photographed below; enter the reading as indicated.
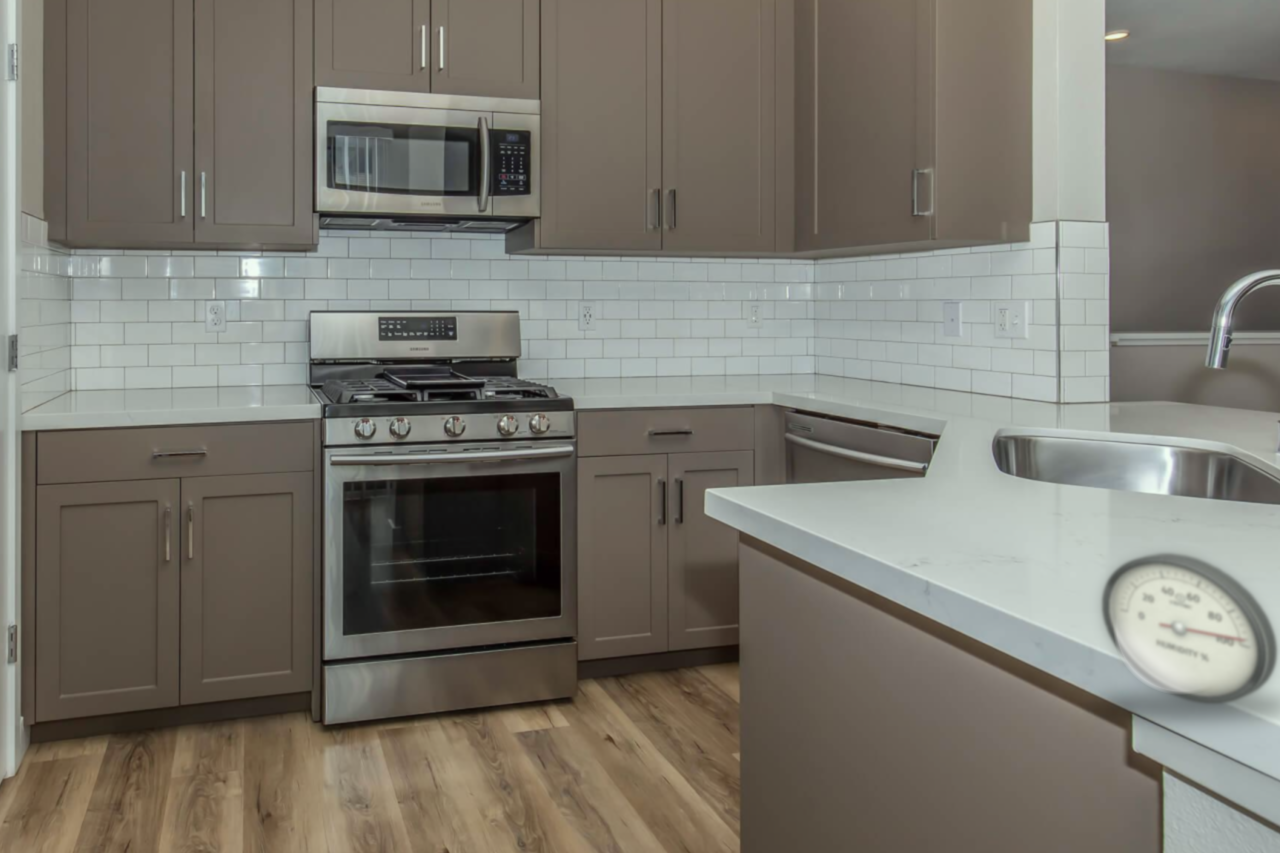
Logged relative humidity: 96 %
